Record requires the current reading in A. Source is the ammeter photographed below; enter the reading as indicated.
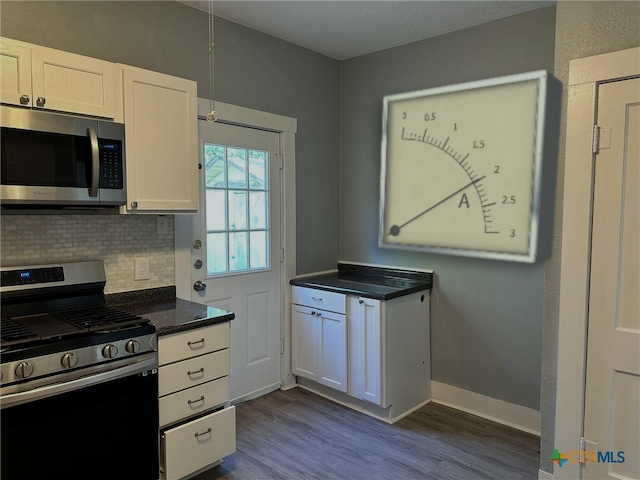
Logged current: 2 A
